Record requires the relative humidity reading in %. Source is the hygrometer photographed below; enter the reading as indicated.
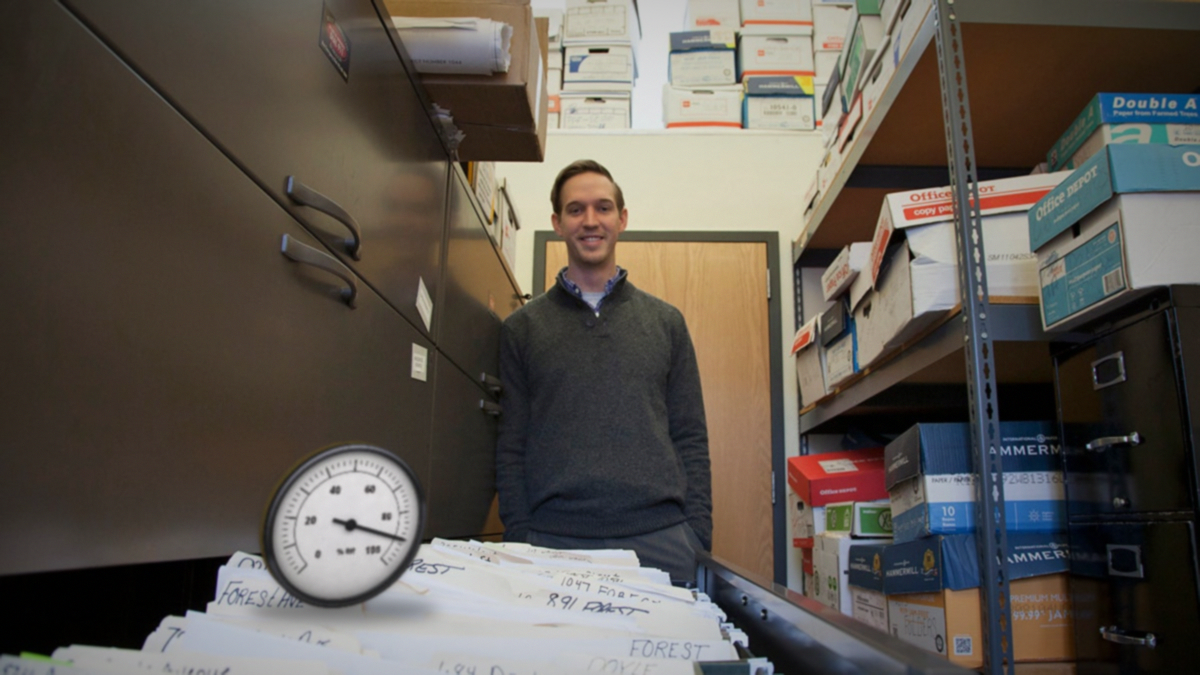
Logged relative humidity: 90 %
